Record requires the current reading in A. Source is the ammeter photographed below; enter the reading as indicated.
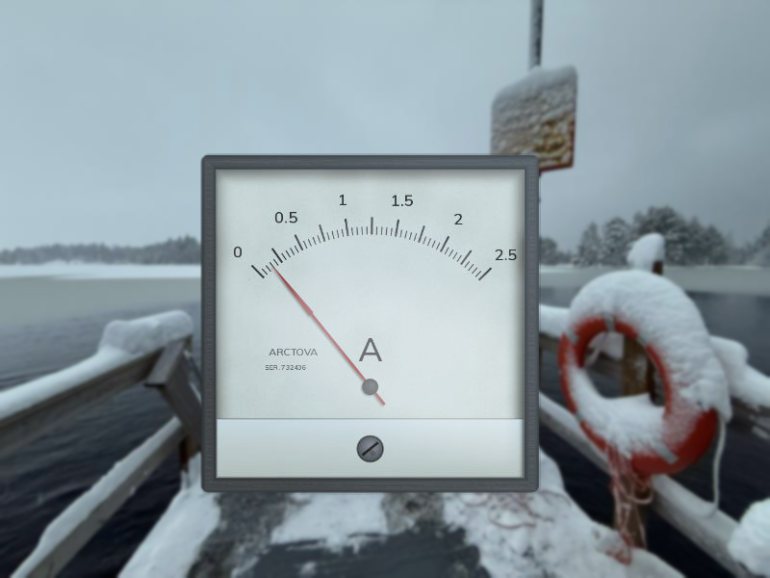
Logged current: 0.15 A
